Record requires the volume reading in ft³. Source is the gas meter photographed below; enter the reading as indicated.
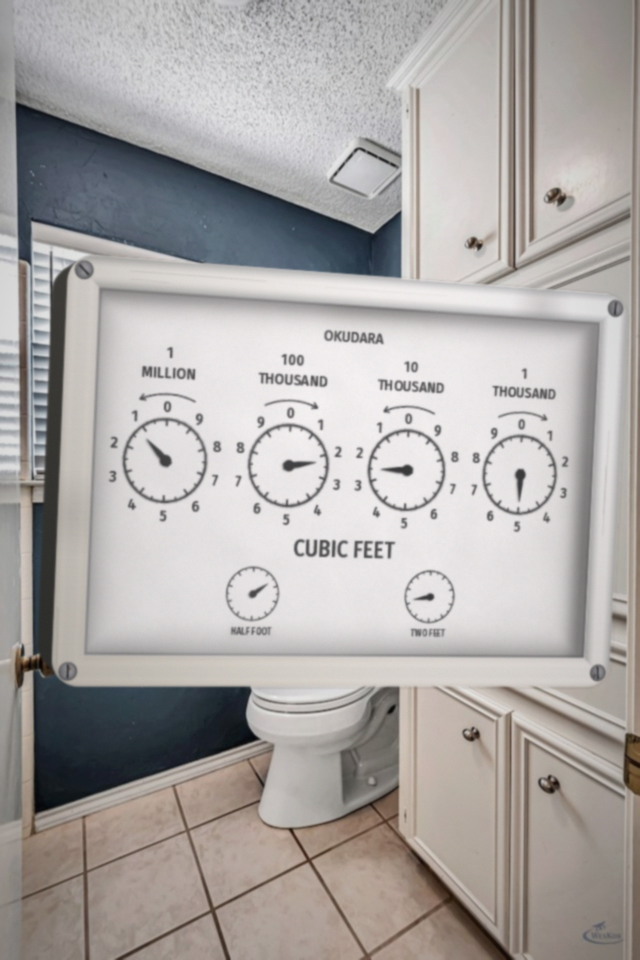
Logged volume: 122500 ft³
